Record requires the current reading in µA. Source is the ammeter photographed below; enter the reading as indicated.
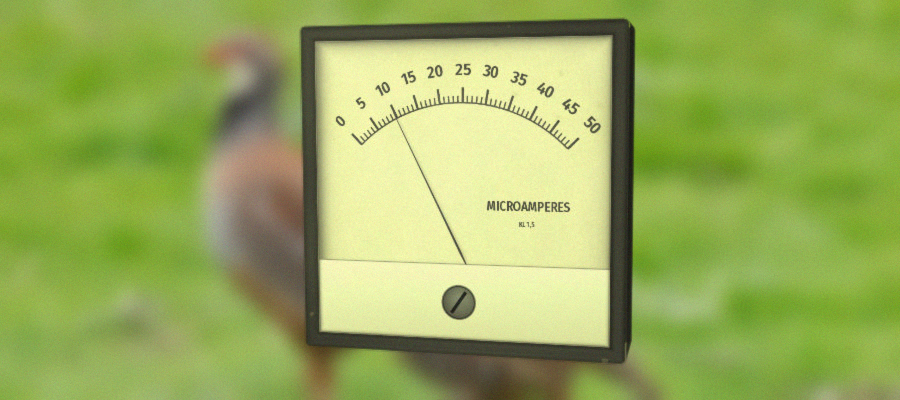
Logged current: 10 µA
